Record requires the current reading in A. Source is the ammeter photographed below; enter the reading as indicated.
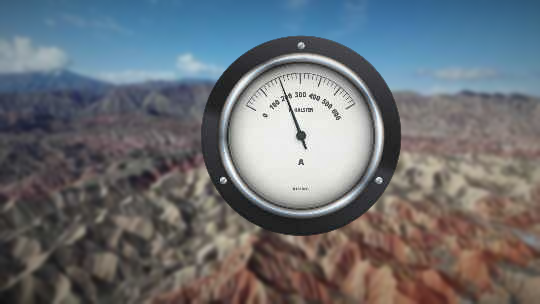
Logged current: 200 A
